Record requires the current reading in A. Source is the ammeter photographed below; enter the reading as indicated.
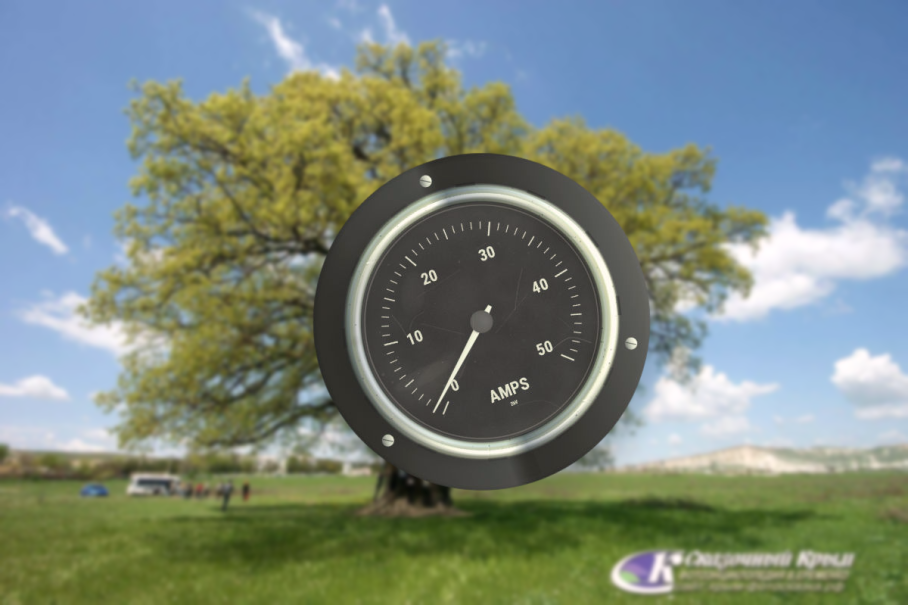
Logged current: 1 A
